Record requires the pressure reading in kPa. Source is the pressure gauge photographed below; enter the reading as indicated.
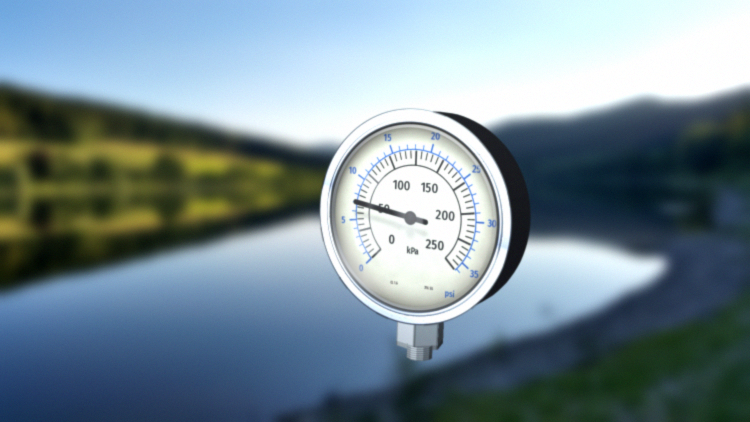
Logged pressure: 50 kPa
